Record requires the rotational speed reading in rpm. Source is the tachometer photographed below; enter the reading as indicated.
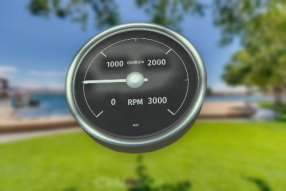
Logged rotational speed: 500 rpm
